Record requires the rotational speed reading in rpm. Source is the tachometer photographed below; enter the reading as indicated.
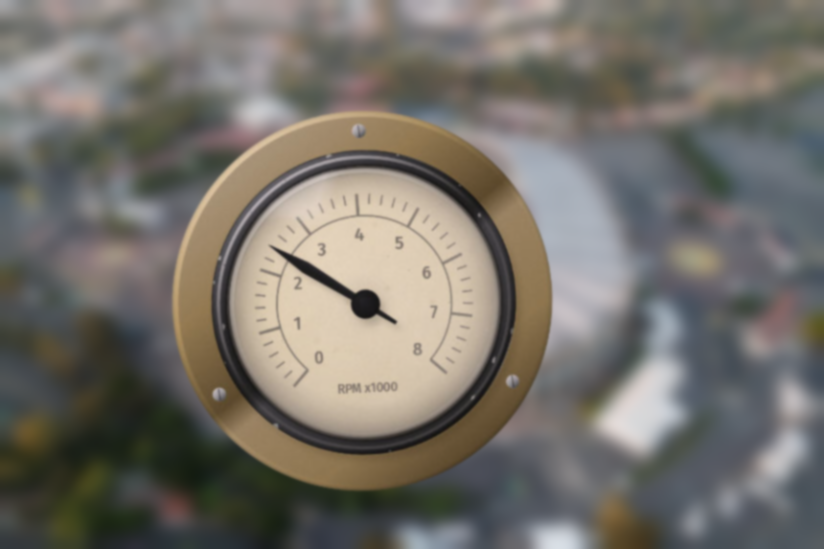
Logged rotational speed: 2400 rpm
